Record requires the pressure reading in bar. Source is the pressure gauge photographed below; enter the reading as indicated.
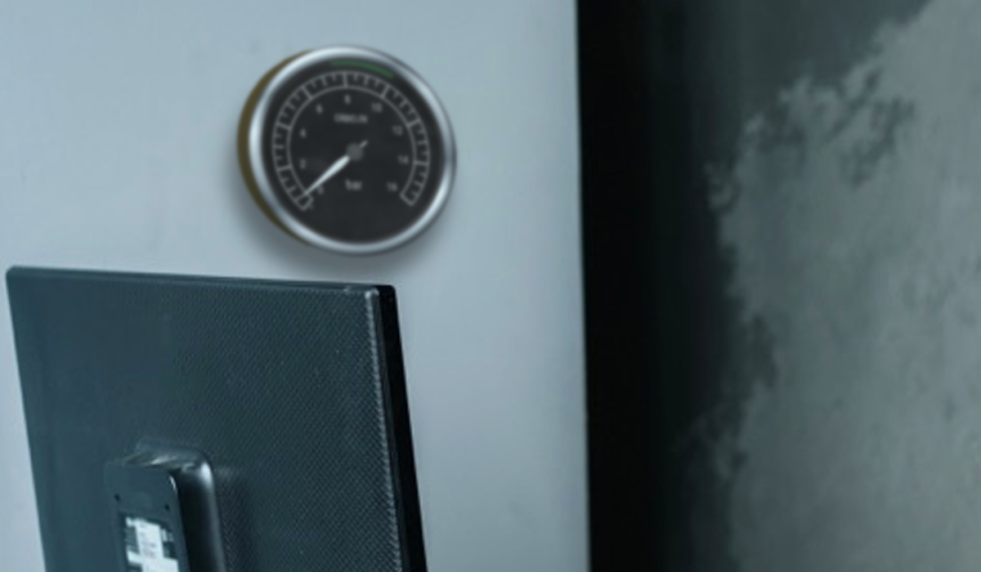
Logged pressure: 0.5 bar
